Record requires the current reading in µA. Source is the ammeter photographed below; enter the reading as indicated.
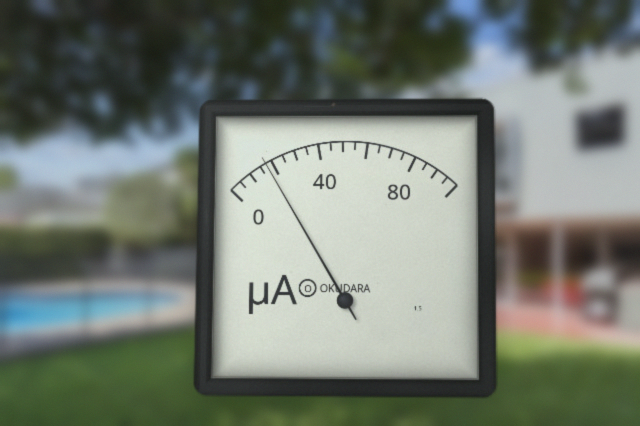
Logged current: 17.5 µA
